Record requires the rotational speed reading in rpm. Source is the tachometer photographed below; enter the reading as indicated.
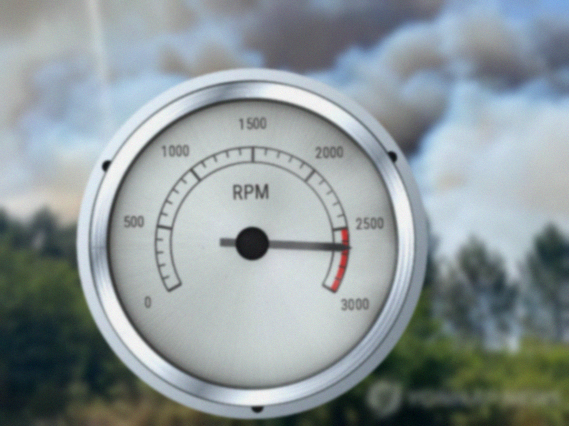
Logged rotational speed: 2650 rpm
